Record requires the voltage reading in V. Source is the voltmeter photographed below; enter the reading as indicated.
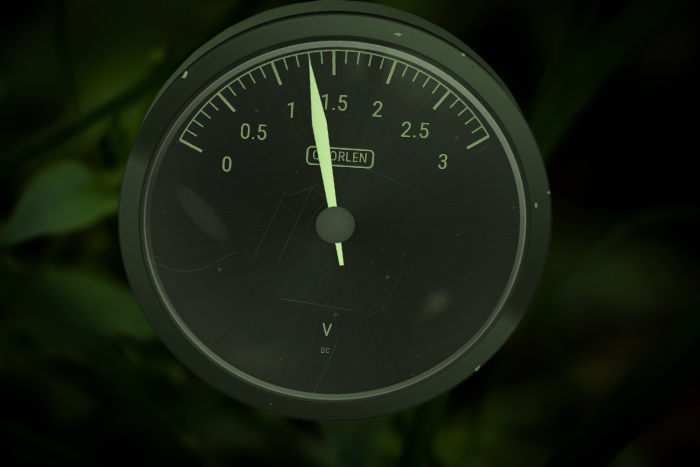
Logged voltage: 1.3 V
